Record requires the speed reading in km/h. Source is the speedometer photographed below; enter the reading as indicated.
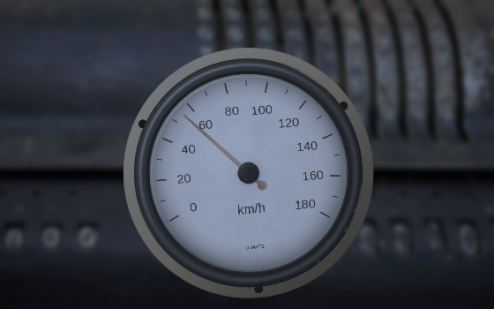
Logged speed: 55 km/h
